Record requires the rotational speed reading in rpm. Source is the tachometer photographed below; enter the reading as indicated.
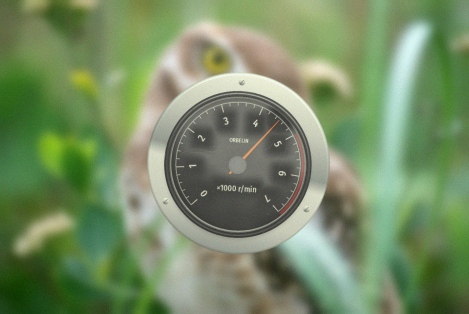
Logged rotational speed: 4500 rpm
